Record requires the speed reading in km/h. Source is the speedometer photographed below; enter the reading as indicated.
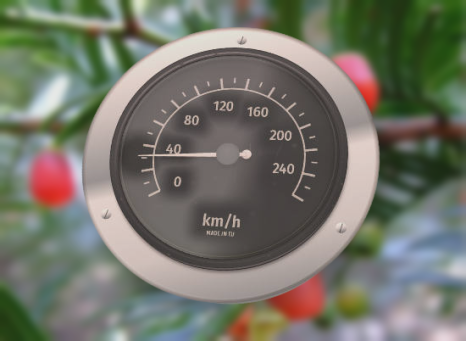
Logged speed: 30 km/h
